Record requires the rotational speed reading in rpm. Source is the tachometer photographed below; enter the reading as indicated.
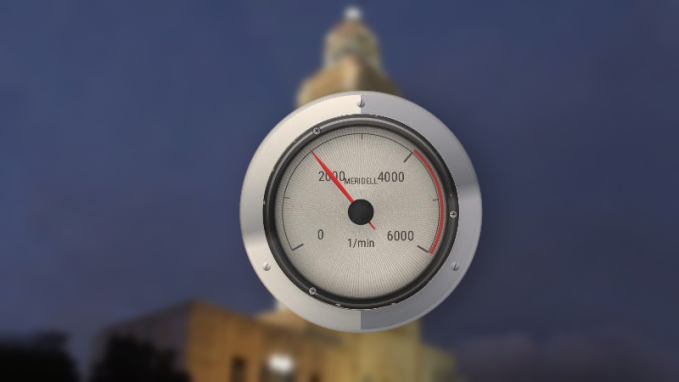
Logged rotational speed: 2000 rpm
